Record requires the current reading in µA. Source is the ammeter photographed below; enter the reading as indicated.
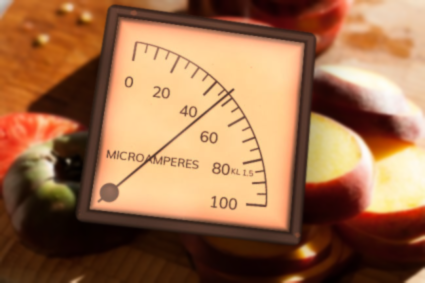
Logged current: 47.5 µA
